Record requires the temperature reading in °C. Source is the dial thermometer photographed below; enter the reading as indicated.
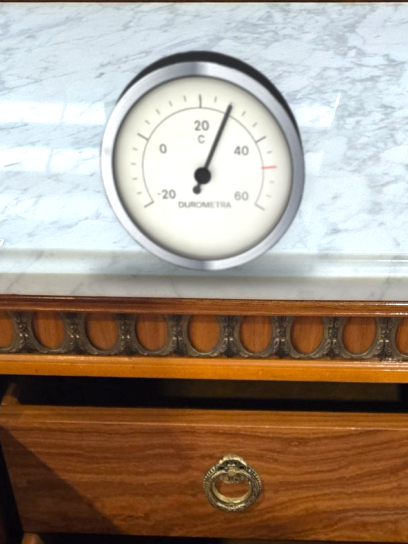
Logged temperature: 28 °C
